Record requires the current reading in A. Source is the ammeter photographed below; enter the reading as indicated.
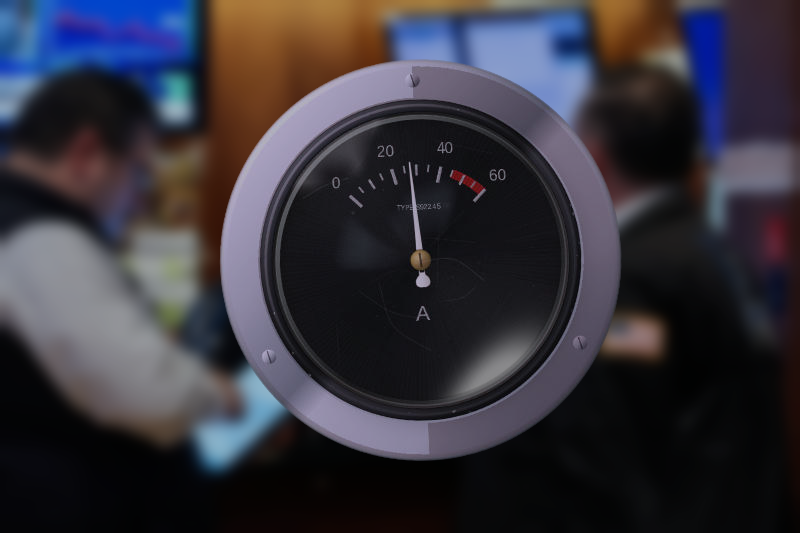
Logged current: 27.5 A
